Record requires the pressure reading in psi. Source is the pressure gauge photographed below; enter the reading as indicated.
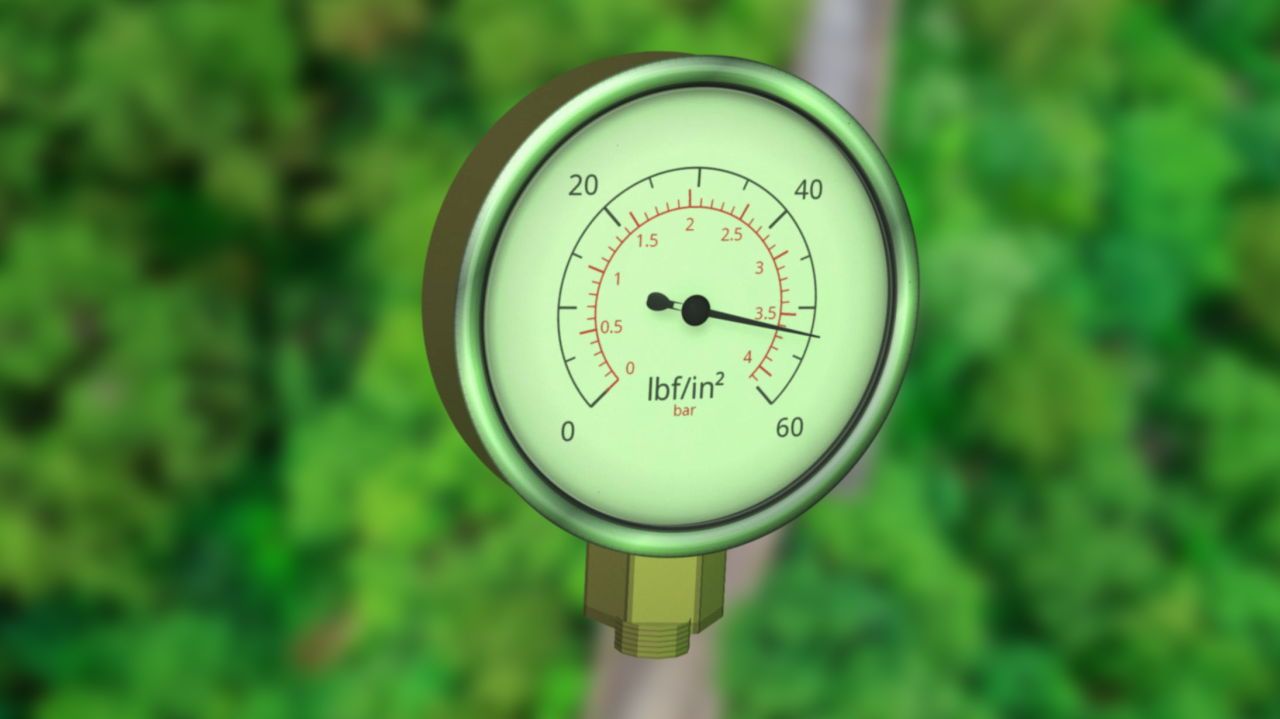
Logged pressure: 52.5 psi
